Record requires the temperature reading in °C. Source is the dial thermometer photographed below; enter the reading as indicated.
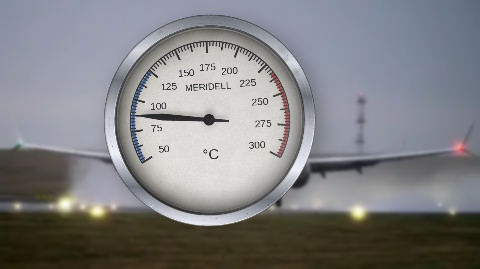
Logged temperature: 87.5 °C
